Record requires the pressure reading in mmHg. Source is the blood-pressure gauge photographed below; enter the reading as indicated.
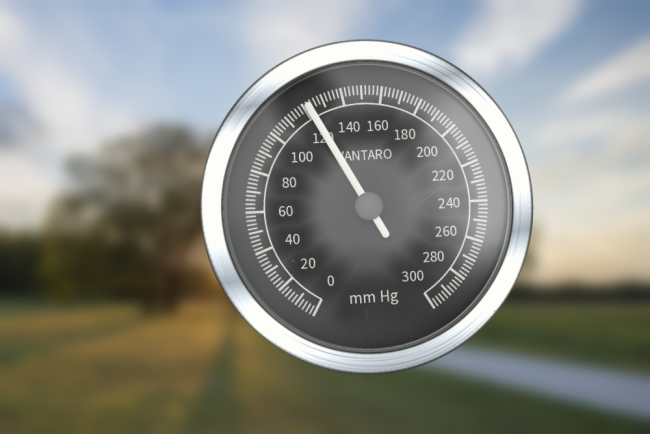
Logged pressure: 122 mmHg
